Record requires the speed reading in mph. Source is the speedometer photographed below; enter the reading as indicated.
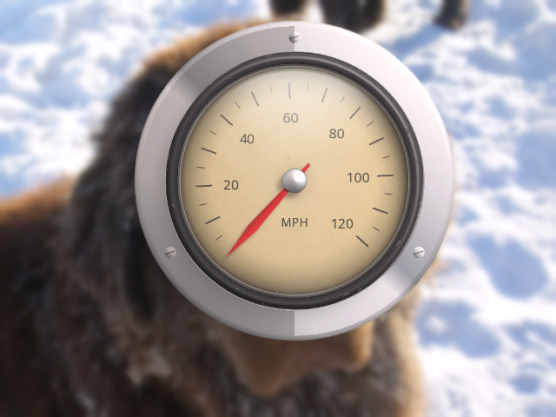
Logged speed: 0 mph
